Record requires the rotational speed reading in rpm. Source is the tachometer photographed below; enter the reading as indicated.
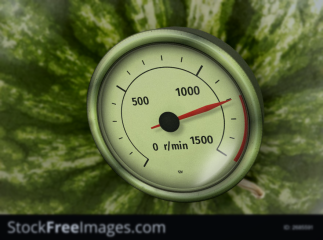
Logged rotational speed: 1200 rpm
